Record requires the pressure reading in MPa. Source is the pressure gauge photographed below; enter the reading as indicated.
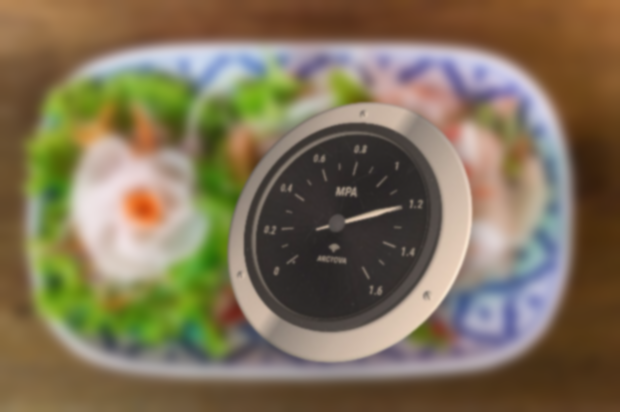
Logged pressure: 1.2 MPa
